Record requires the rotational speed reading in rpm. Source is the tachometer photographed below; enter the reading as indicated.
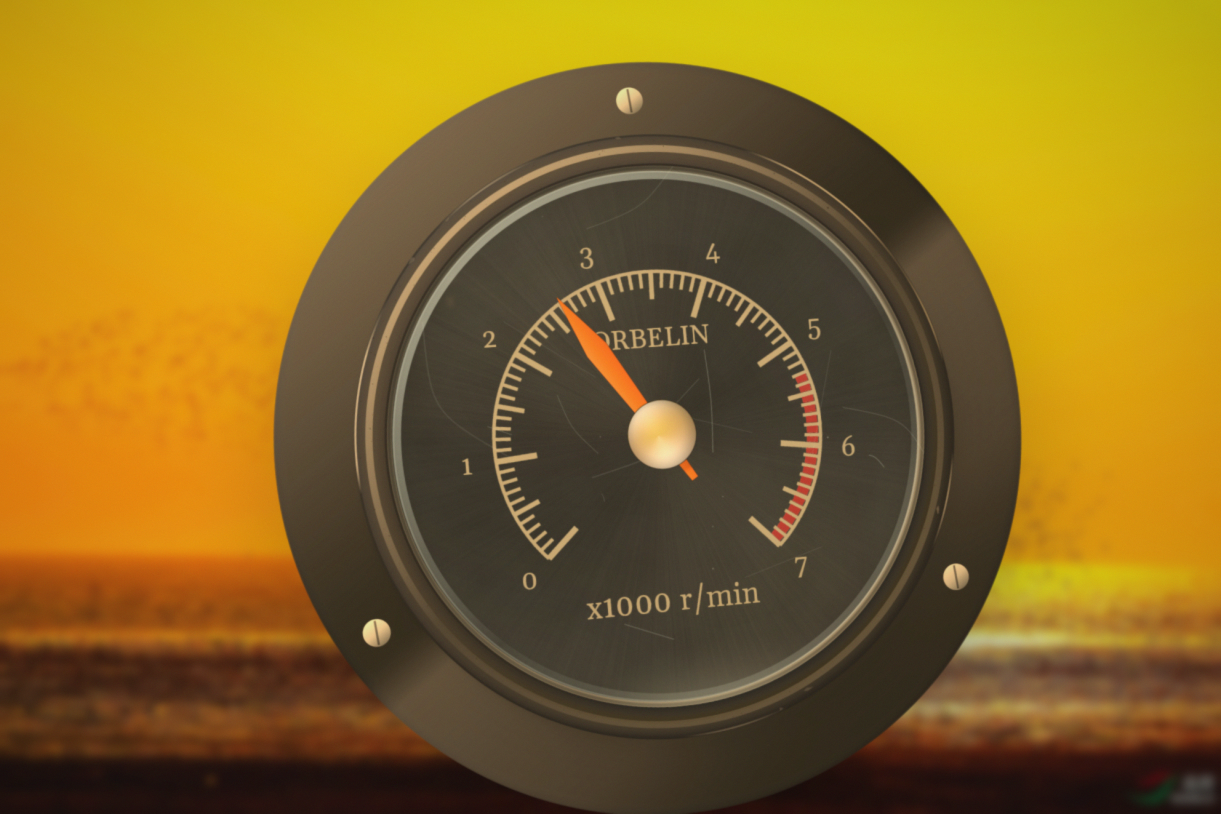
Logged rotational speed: 2600 rpm
